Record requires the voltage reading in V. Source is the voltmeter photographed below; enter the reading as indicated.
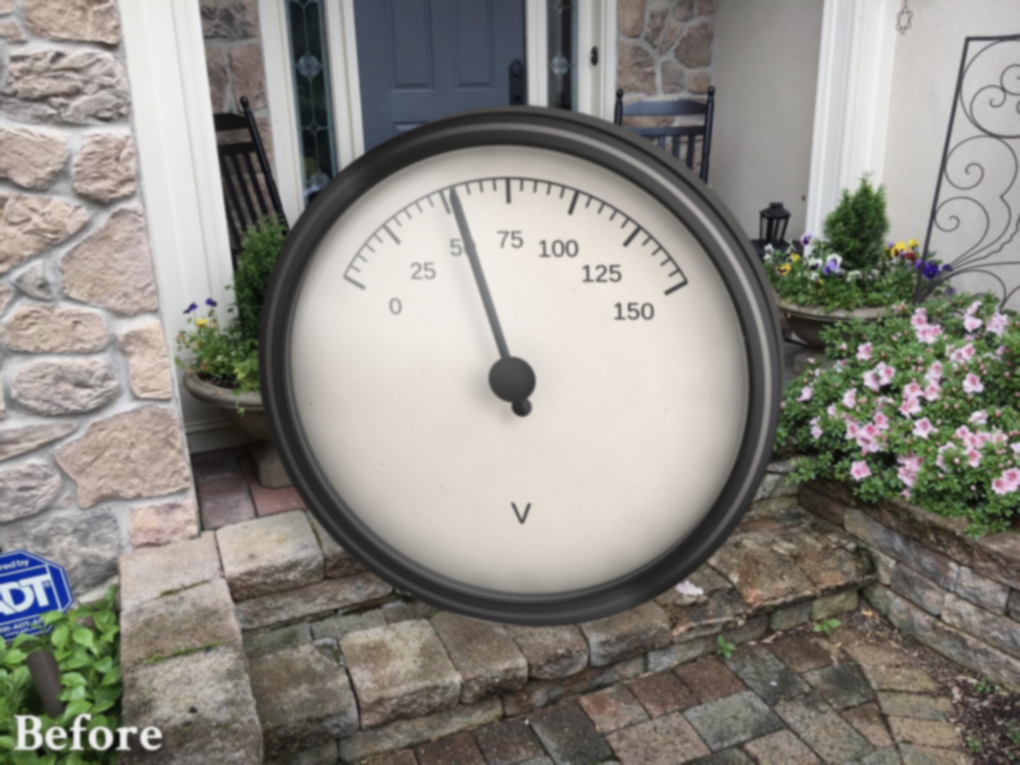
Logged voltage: 55 V
